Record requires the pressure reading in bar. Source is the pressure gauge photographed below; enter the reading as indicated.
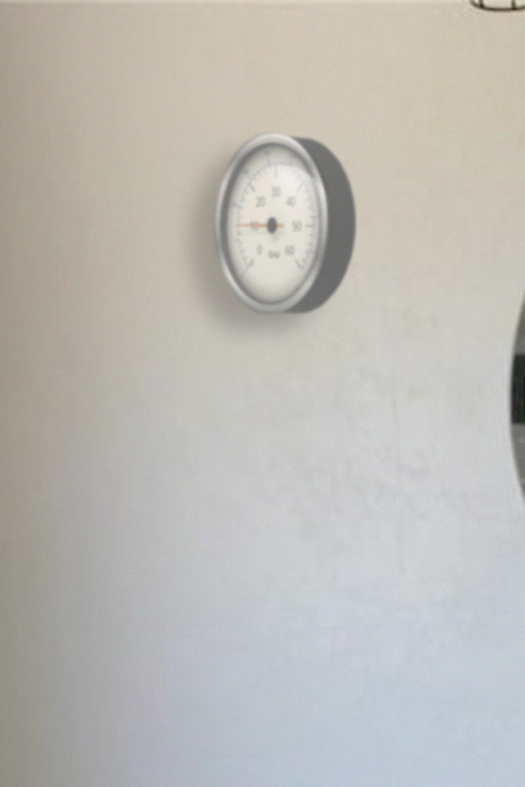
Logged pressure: 10 bar
